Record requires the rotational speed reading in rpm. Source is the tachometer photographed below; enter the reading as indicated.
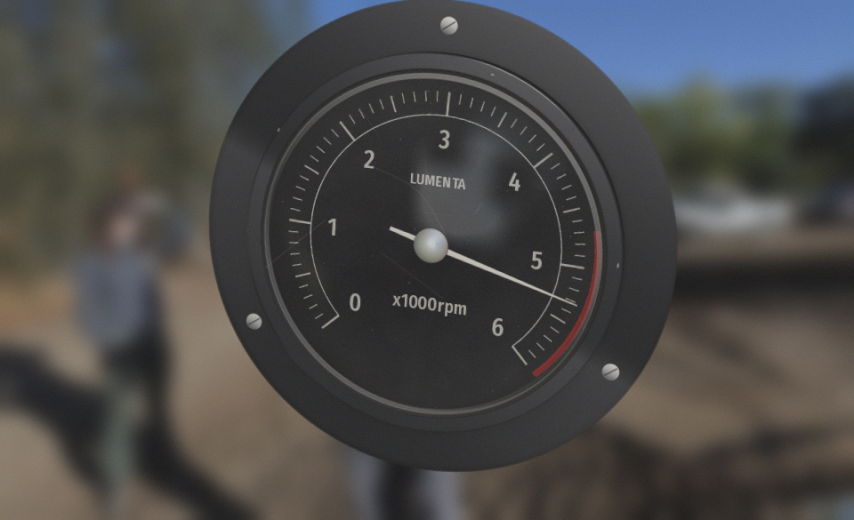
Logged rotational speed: 5300 rpm
